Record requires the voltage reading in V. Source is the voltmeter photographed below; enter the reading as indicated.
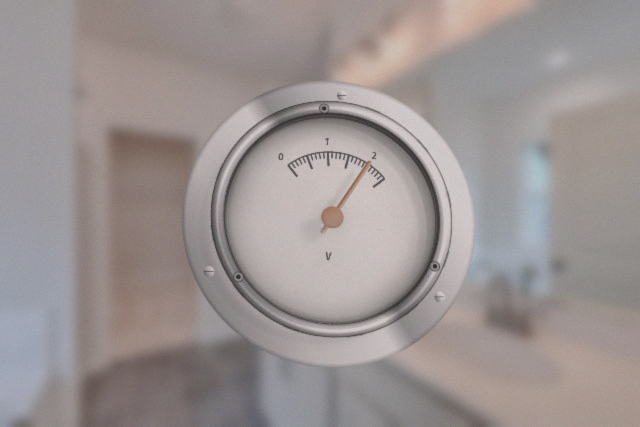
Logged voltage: 2 V
